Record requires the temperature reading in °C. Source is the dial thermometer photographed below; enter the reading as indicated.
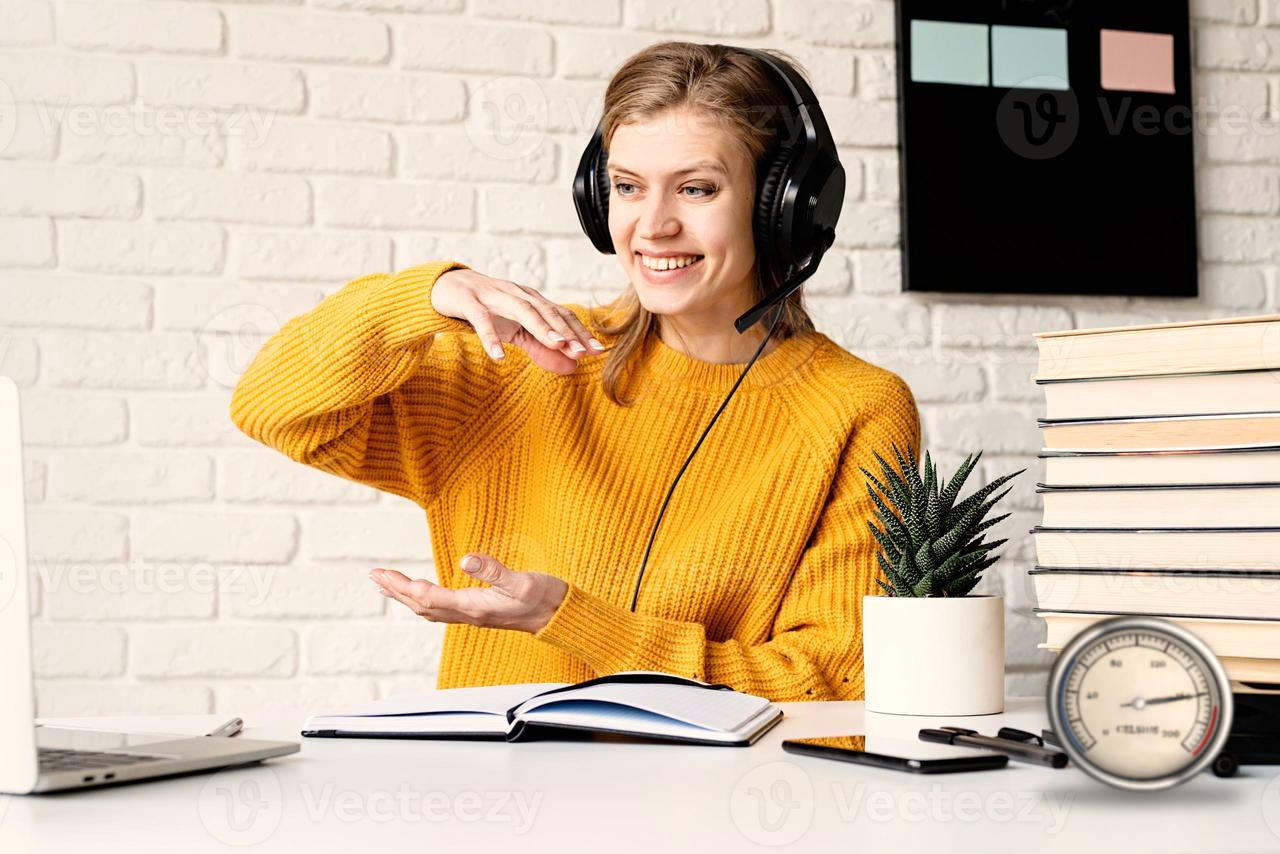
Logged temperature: 160 °C
